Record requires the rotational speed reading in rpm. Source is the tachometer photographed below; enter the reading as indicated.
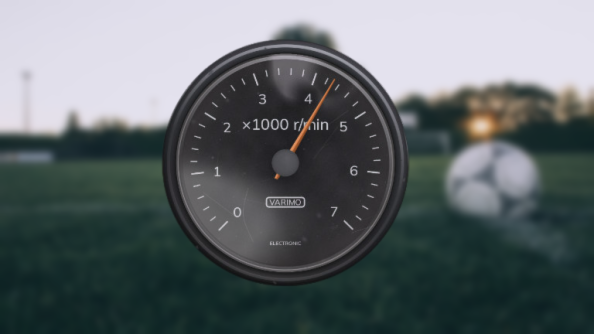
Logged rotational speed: 4300 rpm
